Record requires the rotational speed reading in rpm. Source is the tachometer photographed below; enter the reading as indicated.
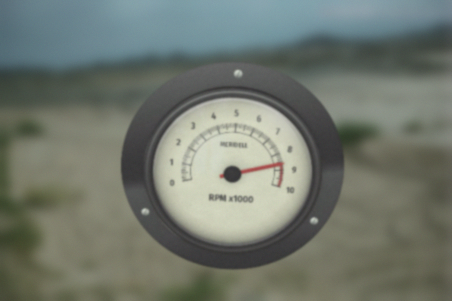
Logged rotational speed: 8500 rpm
